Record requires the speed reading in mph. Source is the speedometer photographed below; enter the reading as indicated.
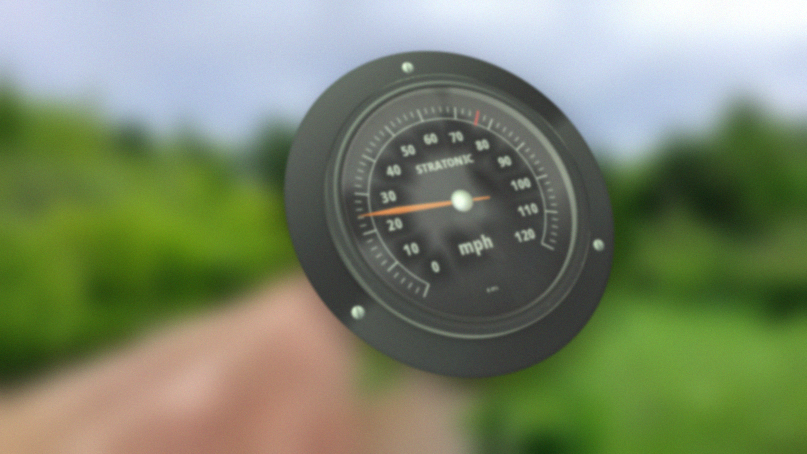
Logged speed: 24 mph
